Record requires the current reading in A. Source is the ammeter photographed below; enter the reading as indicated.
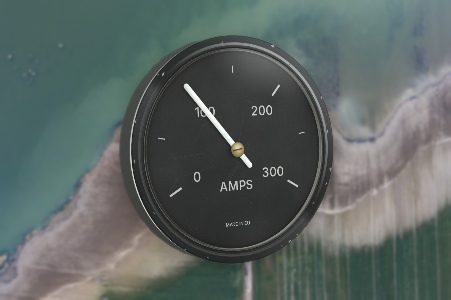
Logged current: 100 A
